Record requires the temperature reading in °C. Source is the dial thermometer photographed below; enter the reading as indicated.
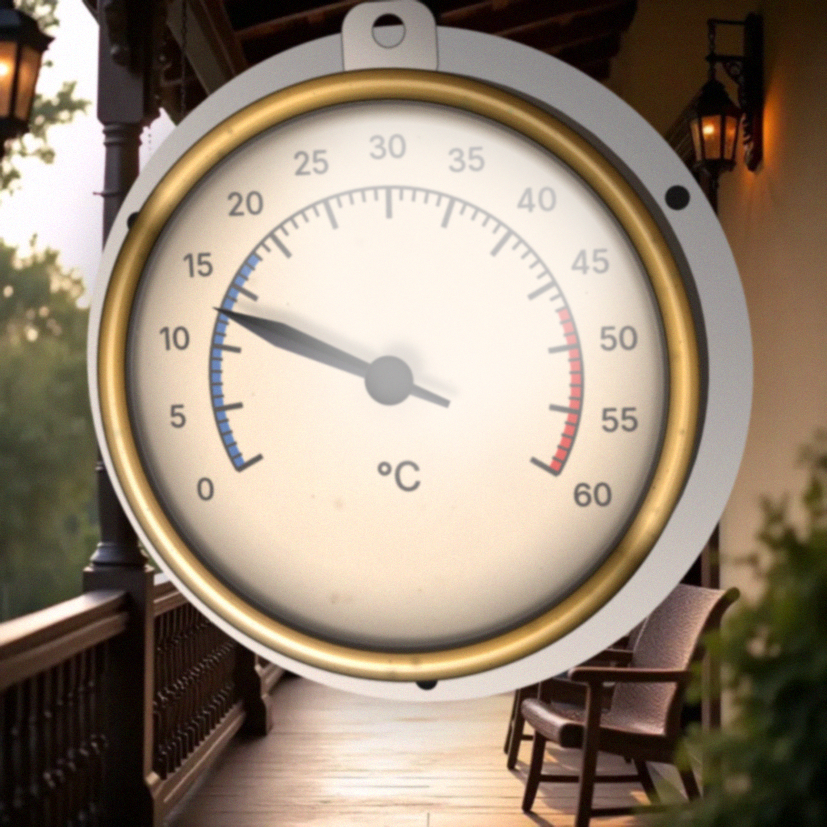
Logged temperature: 13 °C
